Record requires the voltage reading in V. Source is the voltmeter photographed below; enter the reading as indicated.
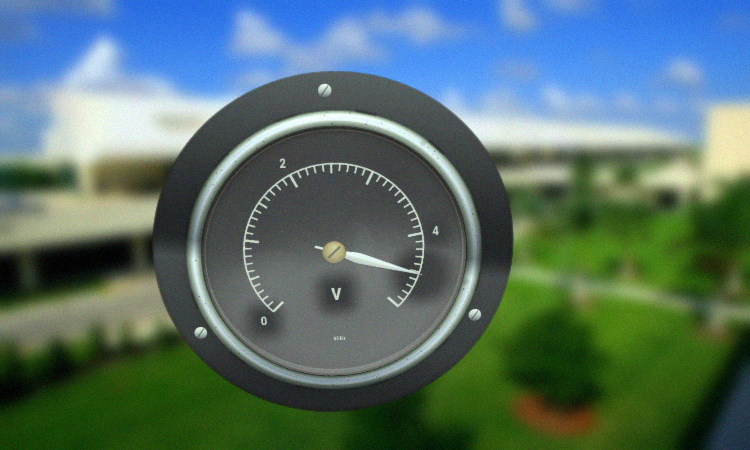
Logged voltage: 4.5 V
